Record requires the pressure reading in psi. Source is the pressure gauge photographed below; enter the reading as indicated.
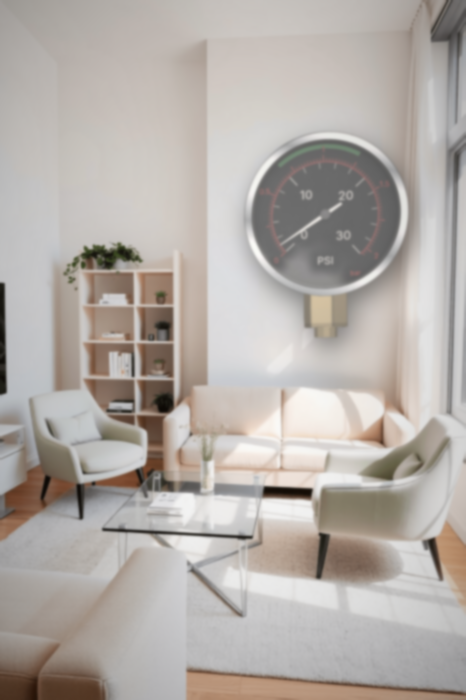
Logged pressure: 1 psi
